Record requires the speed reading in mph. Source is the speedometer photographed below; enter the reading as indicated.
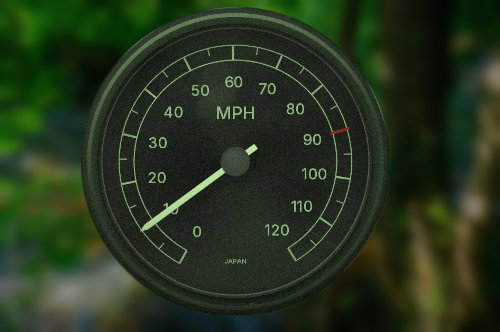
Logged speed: 10 mph
